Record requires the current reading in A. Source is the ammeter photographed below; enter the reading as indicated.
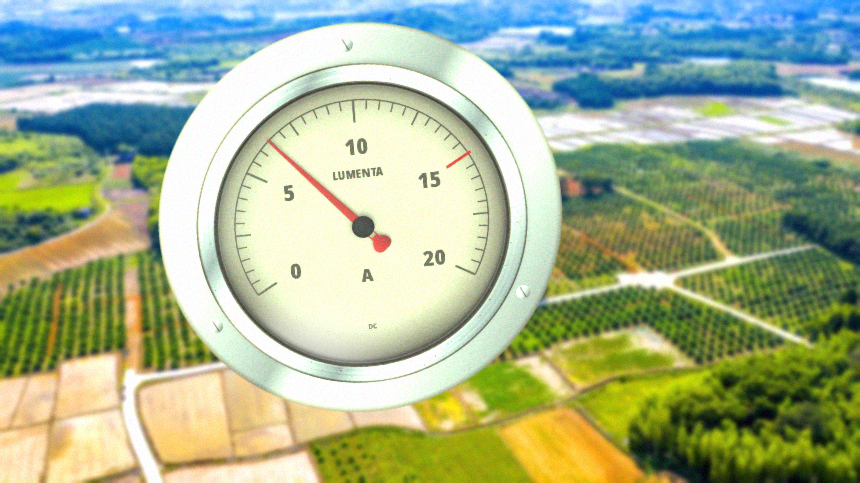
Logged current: 6.5 A
